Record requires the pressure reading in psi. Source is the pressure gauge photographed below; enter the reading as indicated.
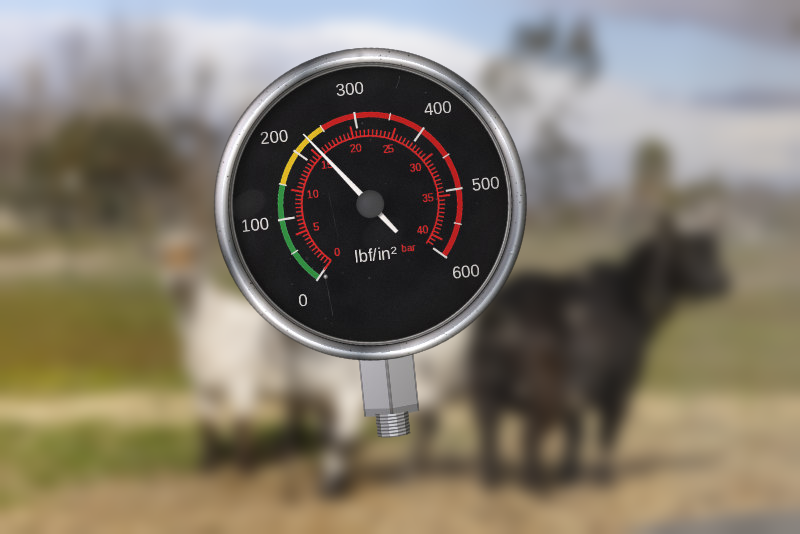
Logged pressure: 225 psi
